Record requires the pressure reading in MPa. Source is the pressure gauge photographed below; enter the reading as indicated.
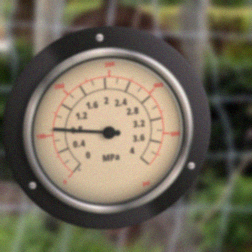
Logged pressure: 0.8 MPa
